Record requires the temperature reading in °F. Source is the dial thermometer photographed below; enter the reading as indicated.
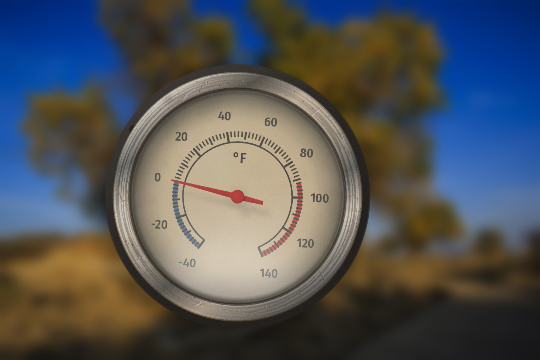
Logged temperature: 0 °F
